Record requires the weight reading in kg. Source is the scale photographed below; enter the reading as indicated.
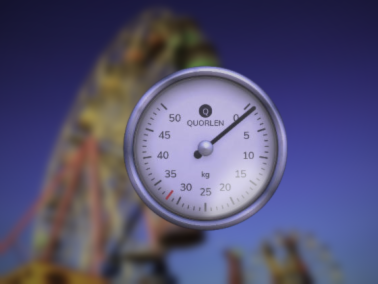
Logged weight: 1 kg
